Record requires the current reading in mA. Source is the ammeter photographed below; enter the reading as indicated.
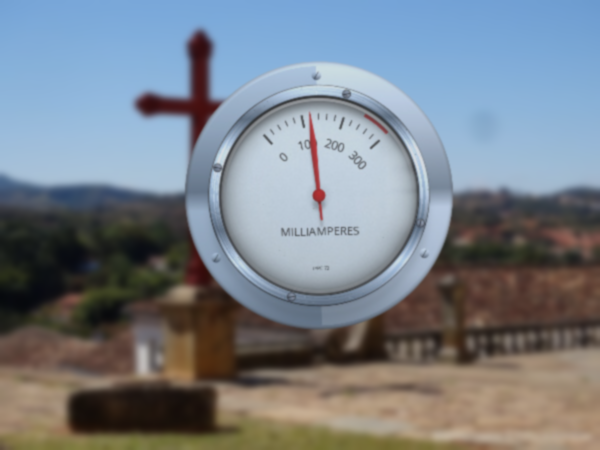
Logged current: 120 mA
